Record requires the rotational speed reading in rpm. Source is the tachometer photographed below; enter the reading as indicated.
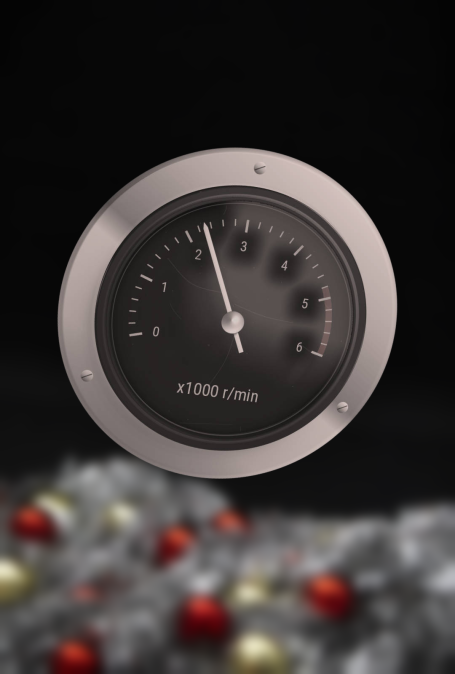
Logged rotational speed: 2300 rpm
